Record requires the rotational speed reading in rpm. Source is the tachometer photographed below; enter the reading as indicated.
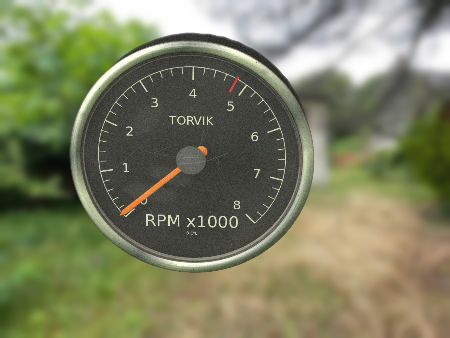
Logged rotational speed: 100 rpm
